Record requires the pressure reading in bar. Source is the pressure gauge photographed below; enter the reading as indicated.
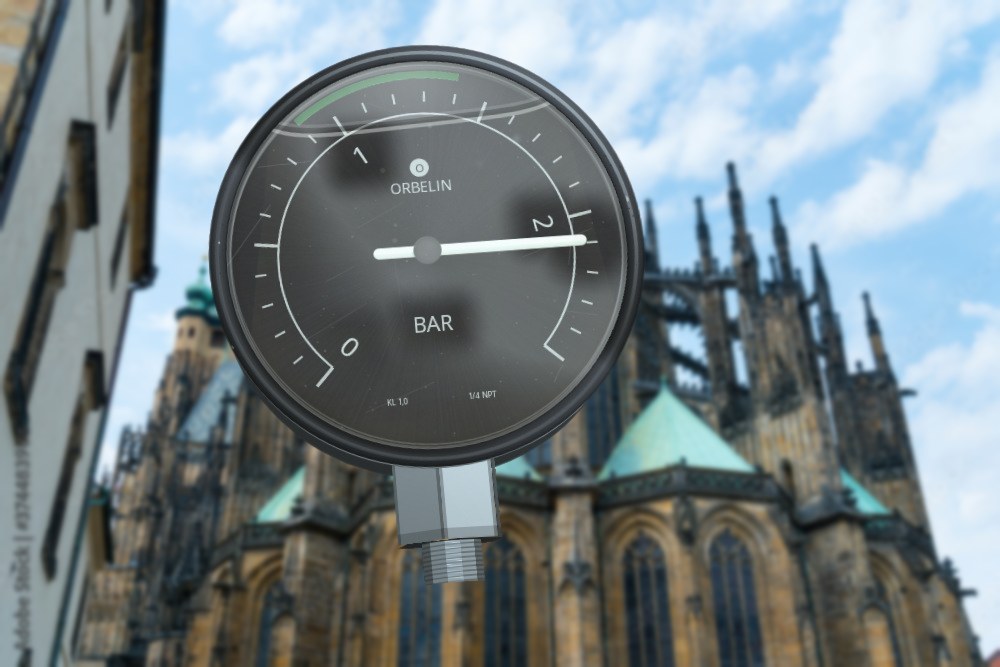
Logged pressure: 2.1 bar
